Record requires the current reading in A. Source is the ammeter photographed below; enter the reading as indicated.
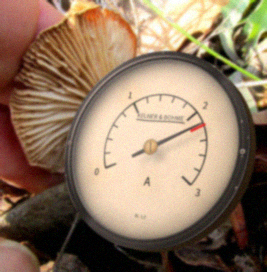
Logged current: 2.2 A
